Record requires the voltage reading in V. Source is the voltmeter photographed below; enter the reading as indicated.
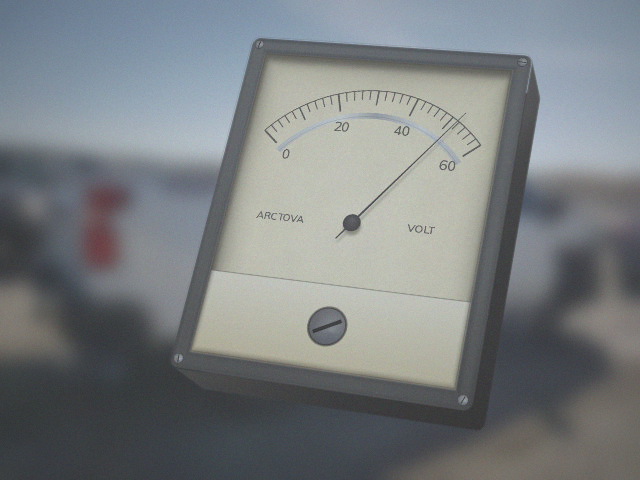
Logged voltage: 52 V
